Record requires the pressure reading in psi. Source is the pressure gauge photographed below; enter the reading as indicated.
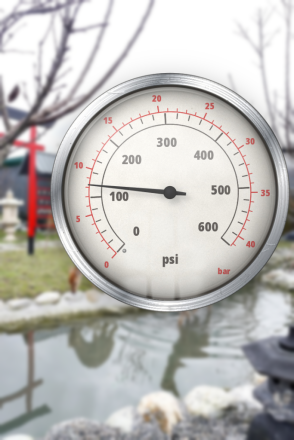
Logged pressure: 120 psi
